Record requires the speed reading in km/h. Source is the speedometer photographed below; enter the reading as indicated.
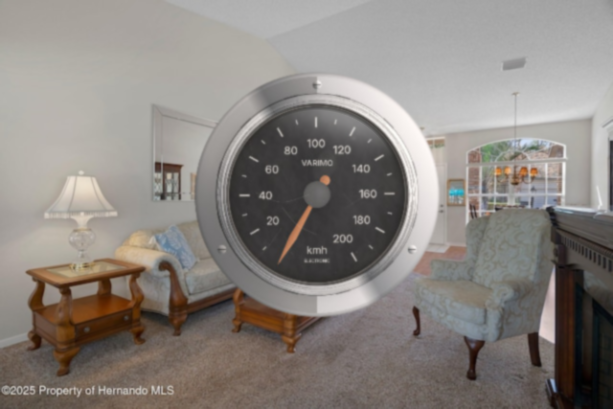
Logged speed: 0 km/h
